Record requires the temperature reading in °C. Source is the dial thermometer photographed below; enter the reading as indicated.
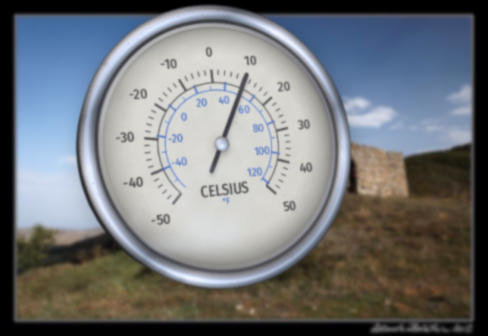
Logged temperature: 10 °C
